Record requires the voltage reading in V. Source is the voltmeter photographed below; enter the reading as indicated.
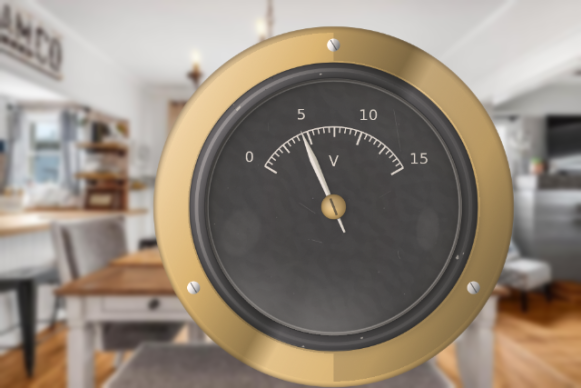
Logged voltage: 4.5 V
